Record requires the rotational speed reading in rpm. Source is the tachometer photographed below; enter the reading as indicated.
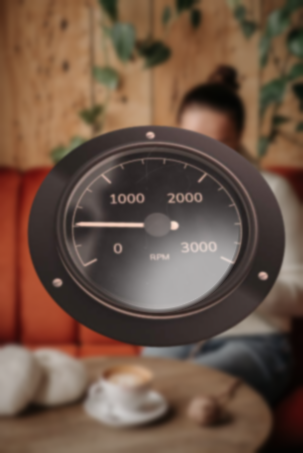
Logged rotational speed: 400 rpm
